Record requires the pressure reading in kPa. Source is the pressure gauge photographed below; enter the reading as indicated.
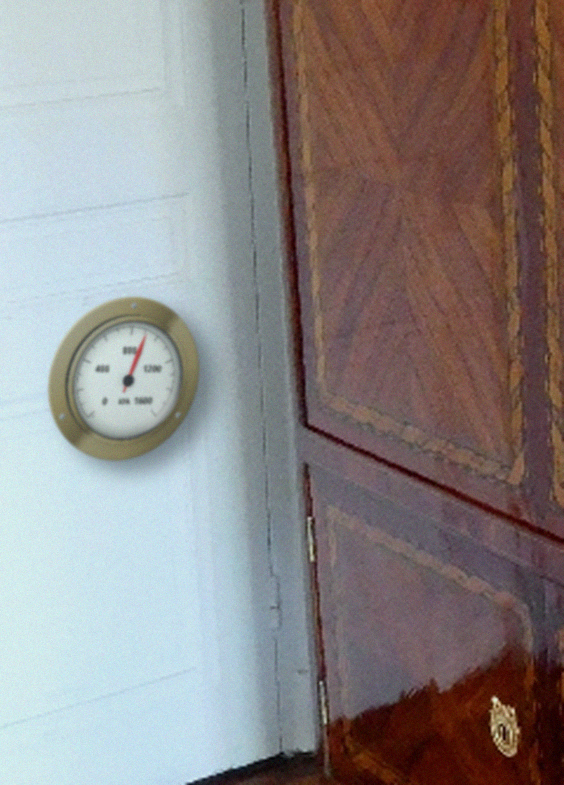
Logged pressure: 900 kPa
